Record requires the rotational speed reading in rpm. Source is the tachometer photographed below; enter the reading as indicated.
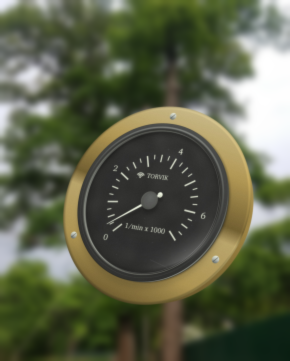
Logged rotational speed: 250 rpm
